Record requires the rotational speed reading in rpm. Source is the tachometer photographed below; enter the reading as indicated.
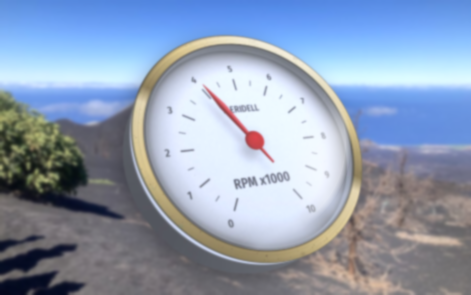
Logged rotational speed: 4000 rpm
